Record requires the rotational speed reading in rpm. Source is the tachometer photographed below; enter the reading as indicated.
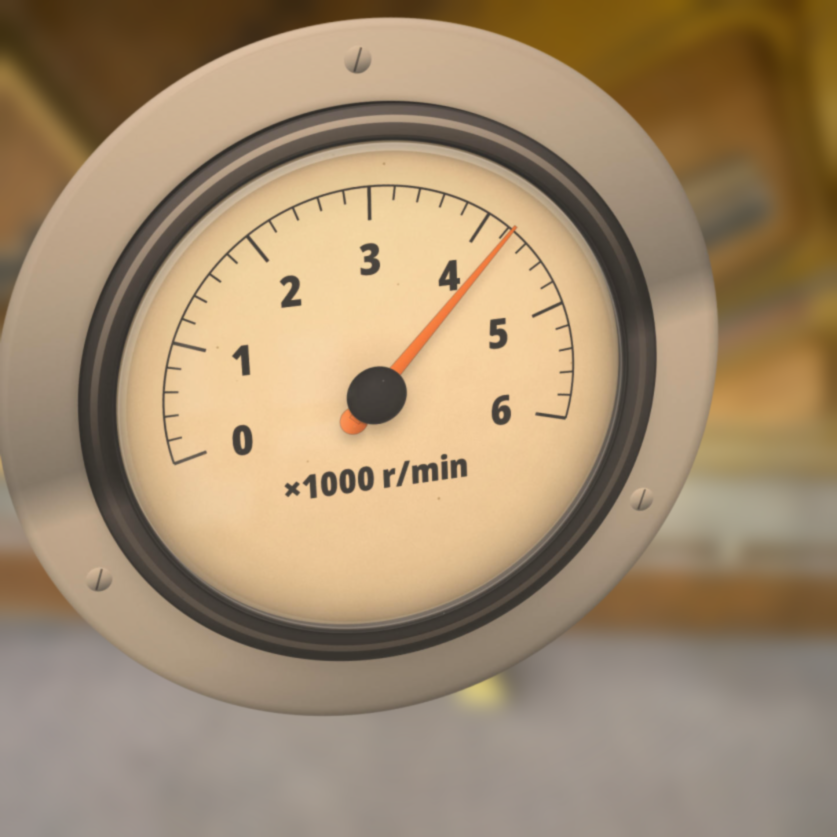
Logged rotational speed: 4200 rpm
